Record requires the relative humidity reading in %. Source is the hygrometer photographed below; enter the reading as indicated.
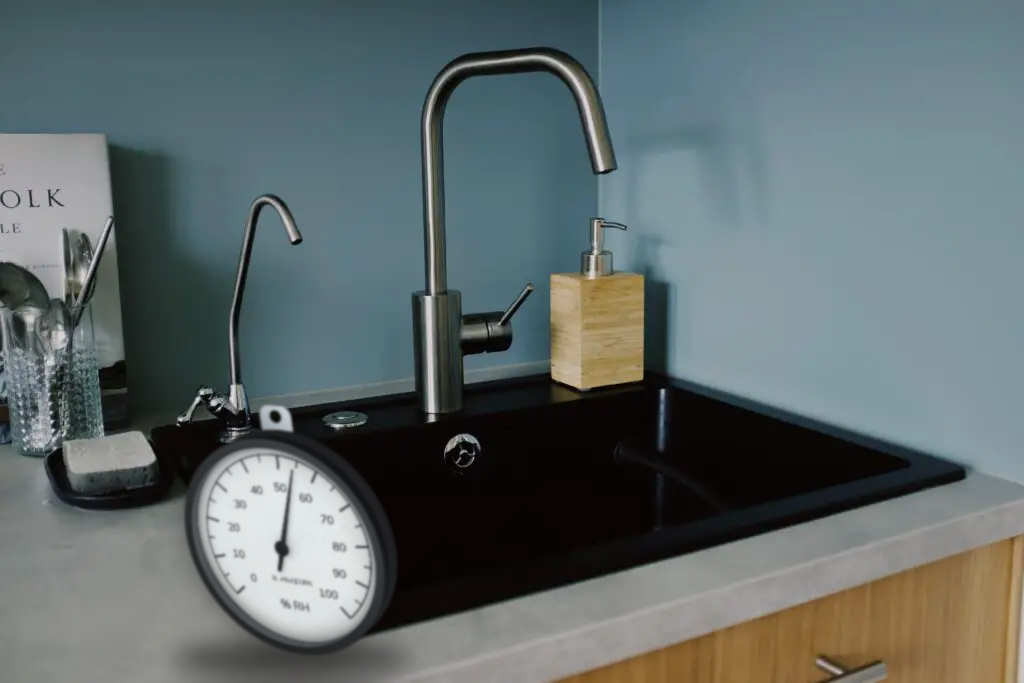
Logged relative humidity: 55 %
